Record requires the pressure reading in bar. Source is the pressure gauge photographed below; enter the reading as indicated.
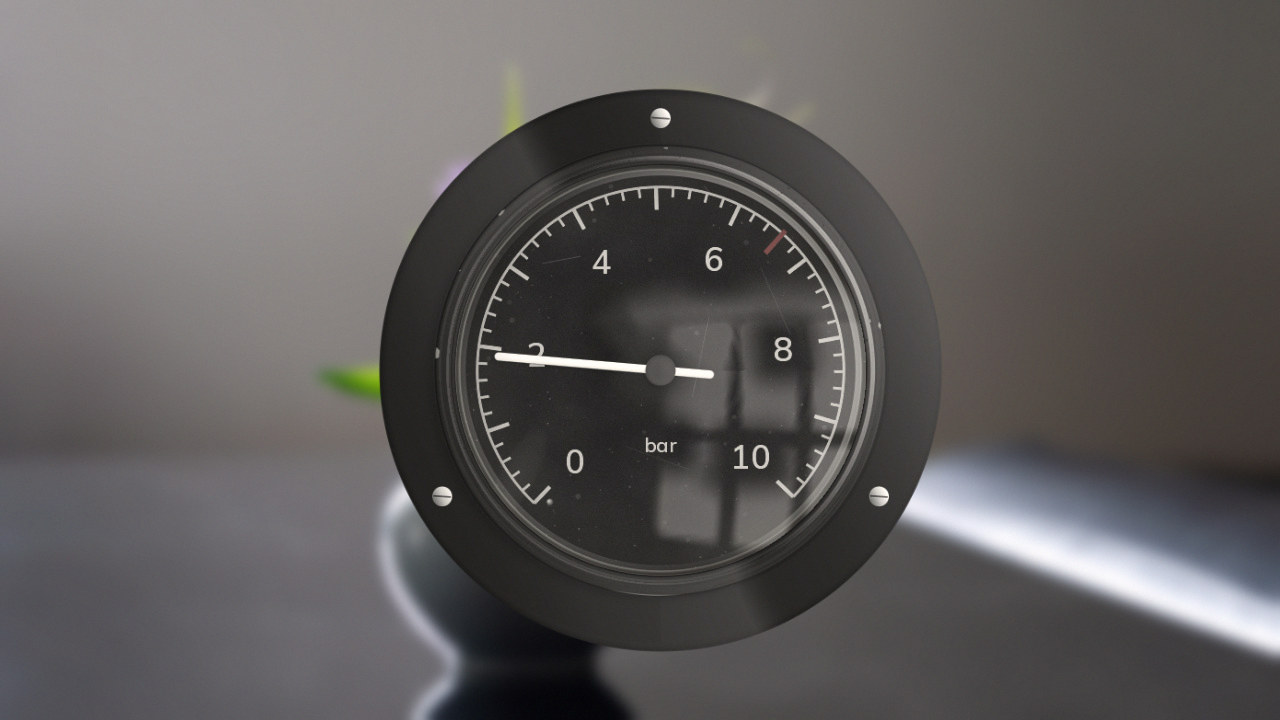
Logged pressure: 1.9 bar
